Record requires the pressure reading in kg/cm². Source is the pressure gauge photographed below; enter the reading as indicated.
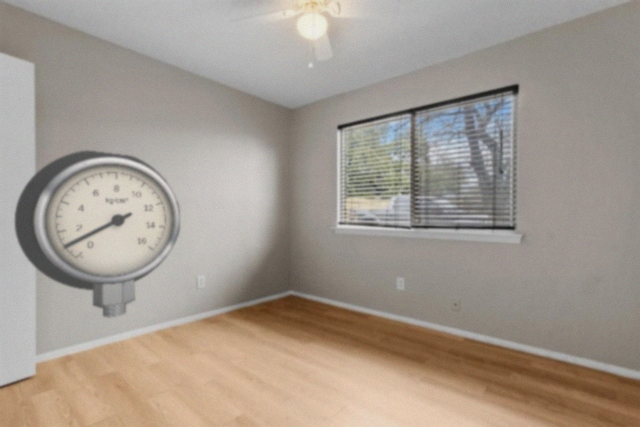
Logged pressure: 1 kg/cm²
